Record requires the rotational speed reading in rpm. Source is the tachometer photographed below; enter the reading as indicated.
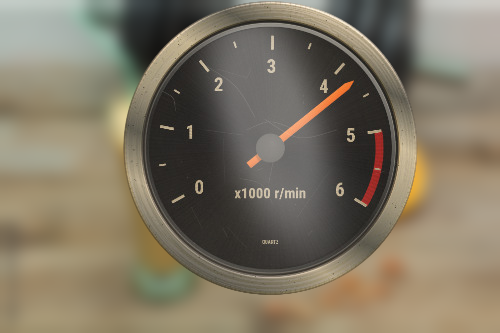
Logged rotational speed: 4250 rpm
